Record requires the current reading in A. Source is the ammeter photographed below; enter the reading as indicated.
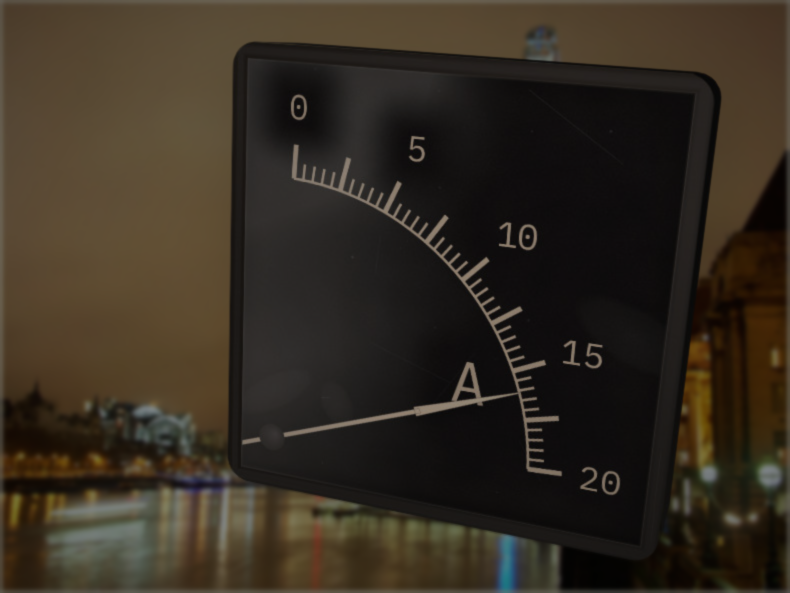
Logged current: 16 A
